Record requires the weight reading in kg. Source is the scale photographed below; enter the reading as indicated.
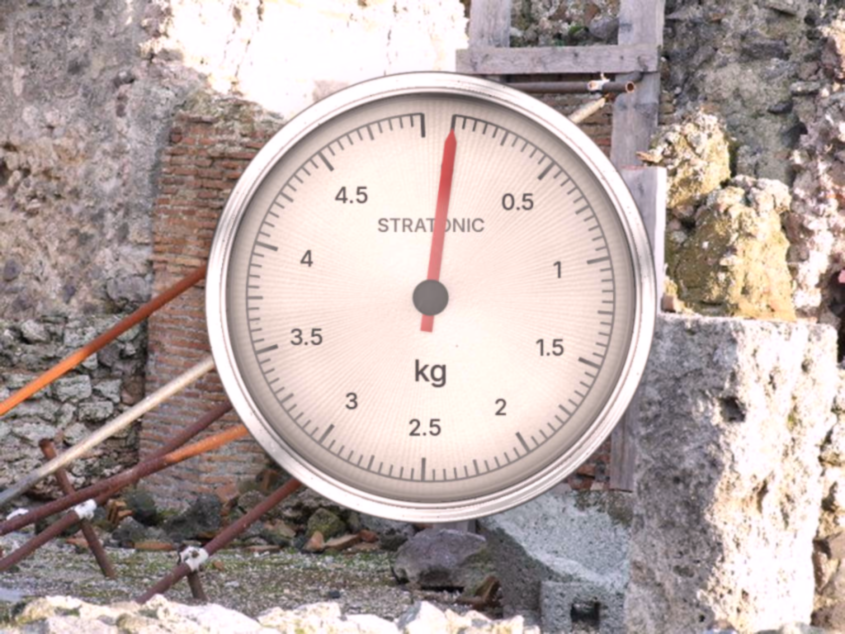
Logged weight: 0 kg
